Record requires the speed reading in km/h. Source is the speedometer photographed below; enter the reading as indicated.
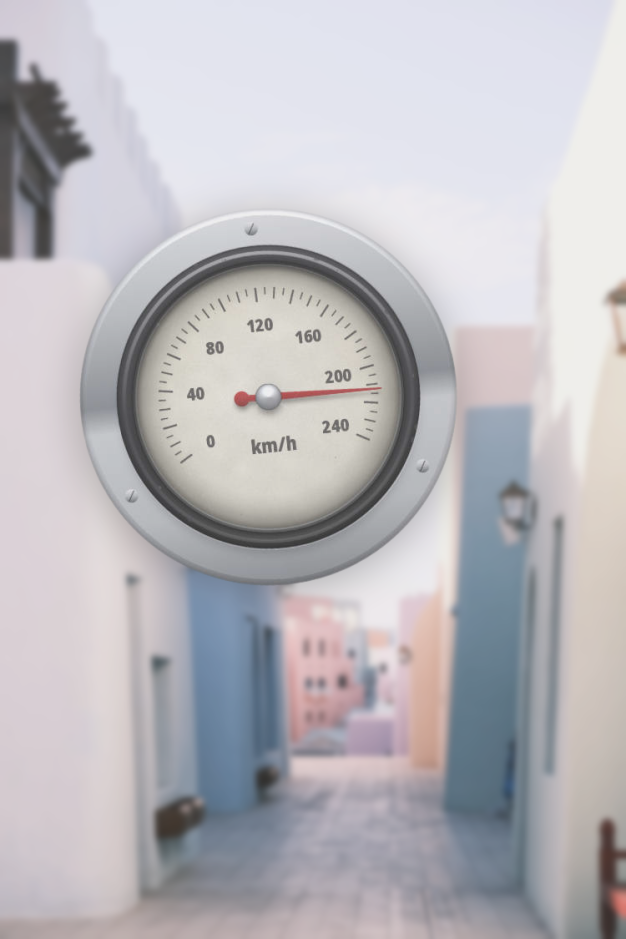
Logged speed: 212.5 km/h
